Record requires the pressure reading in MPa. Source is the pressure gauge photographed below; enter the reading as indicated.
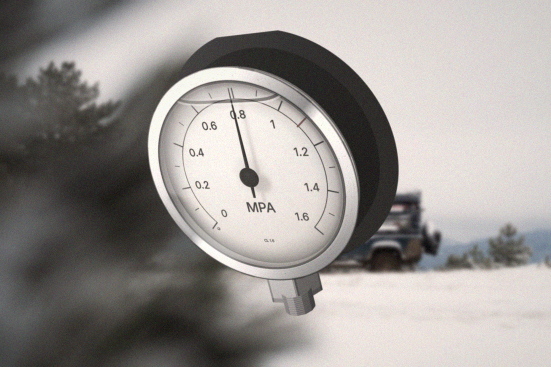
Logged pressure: 0.8 MPa
